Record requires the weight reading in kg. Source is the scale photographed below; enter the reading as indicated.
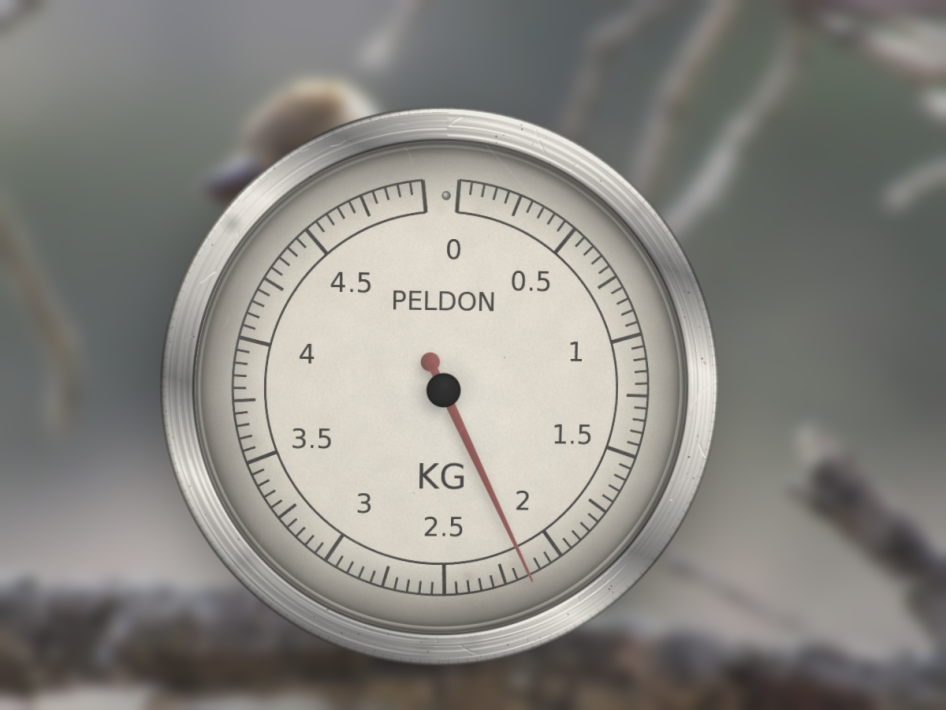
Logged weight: 2.15 kg
